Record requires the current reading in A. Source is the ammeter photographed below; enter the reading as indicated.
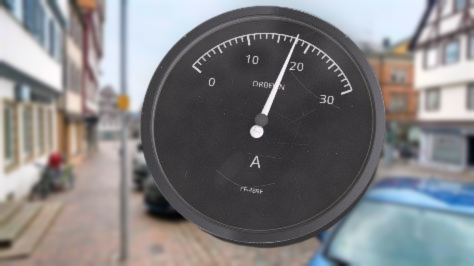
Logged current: 18 A
